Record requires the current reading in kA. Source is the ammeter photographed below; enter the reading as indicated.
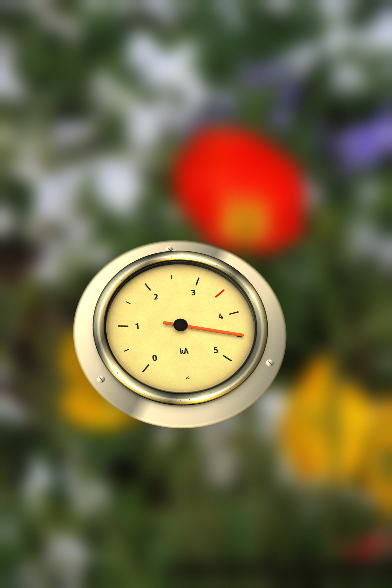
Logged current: 4.5 kA
